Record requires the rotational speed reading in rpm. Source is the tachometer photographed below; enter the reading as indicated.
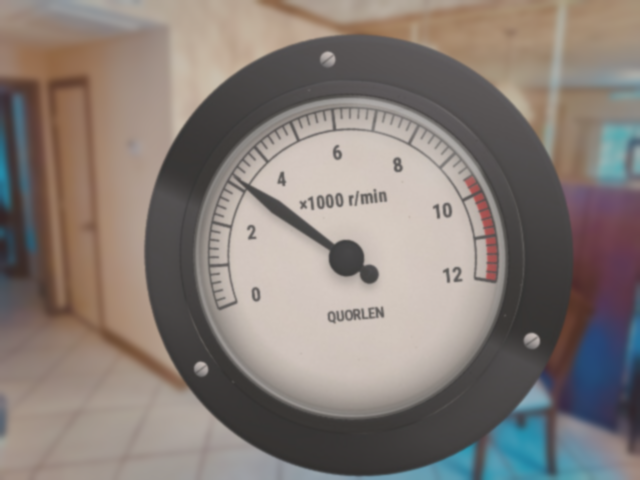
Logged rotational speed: 3200 rpm
